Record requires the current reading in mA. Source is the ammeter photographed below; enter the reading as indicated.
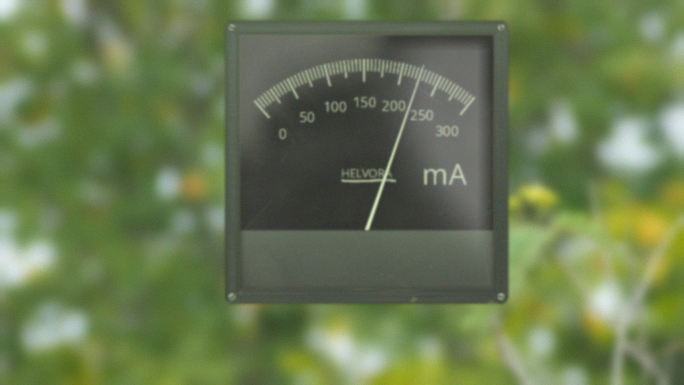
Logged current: 225 mA
